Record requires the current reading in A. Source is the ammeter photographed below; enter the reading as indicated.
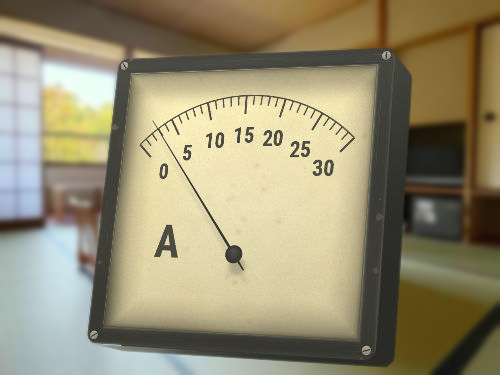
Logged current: 3 A
